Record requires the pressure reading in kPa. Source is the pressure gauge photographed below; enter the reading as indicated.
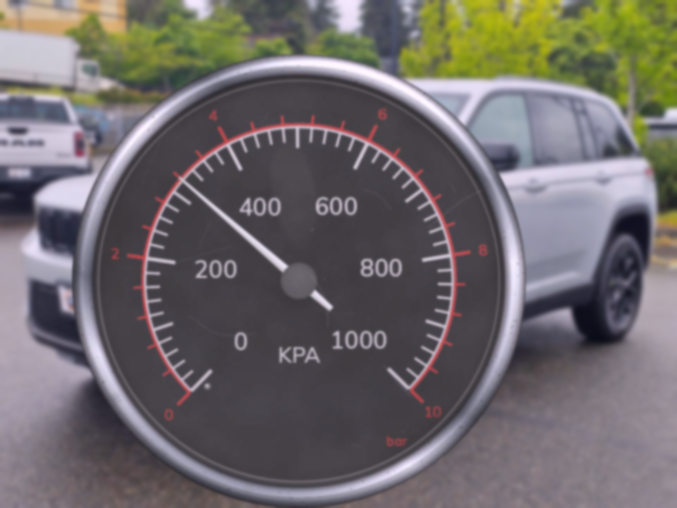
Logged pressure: 320 kPa
